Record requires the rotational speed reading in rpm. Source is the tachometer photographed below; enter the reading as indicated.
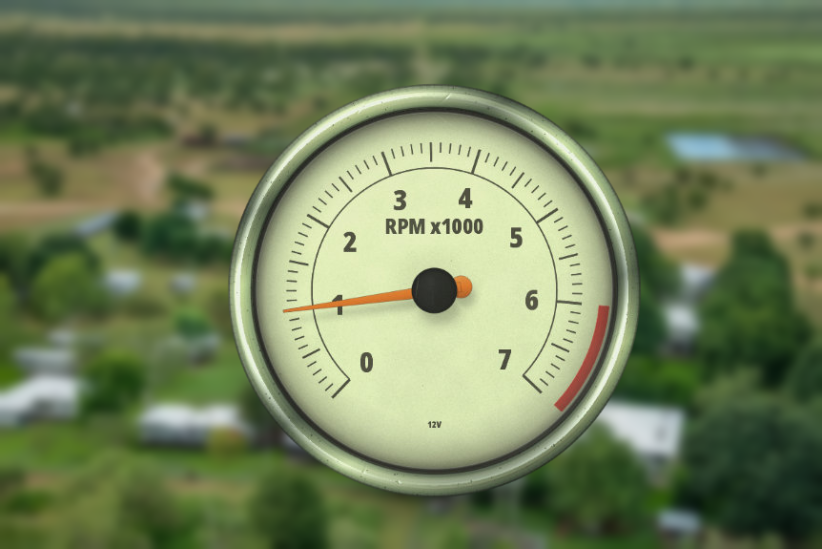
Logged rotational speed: 1000 rpm
